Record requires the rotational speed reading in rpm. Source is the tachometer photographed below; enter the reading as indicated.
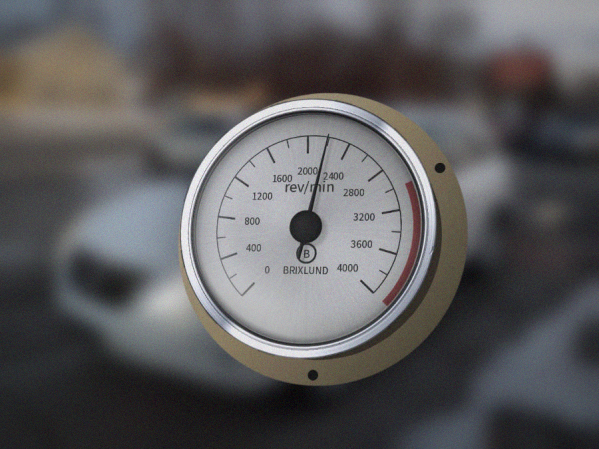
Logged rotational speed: 2200 rpm
